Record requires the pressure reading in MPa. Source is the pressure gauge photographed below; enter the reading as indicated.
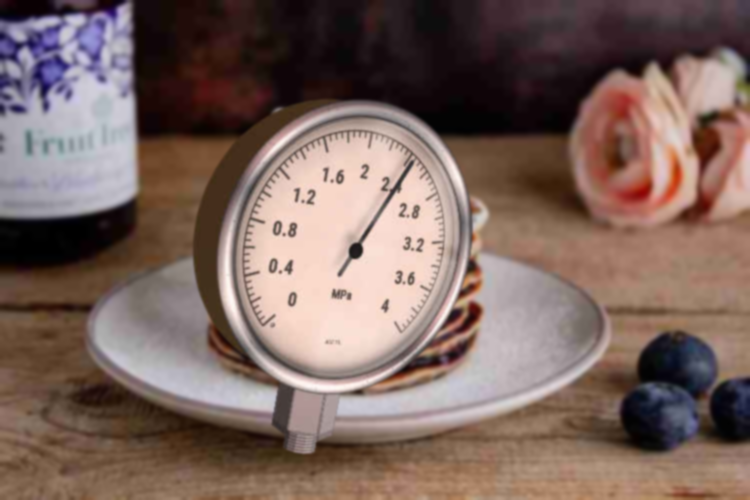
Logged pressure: 2.4 MPa
